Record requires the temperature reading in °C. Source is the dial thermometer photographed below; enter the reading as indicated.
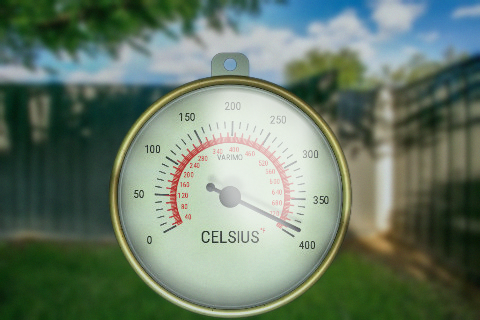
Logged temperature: 390 °C
